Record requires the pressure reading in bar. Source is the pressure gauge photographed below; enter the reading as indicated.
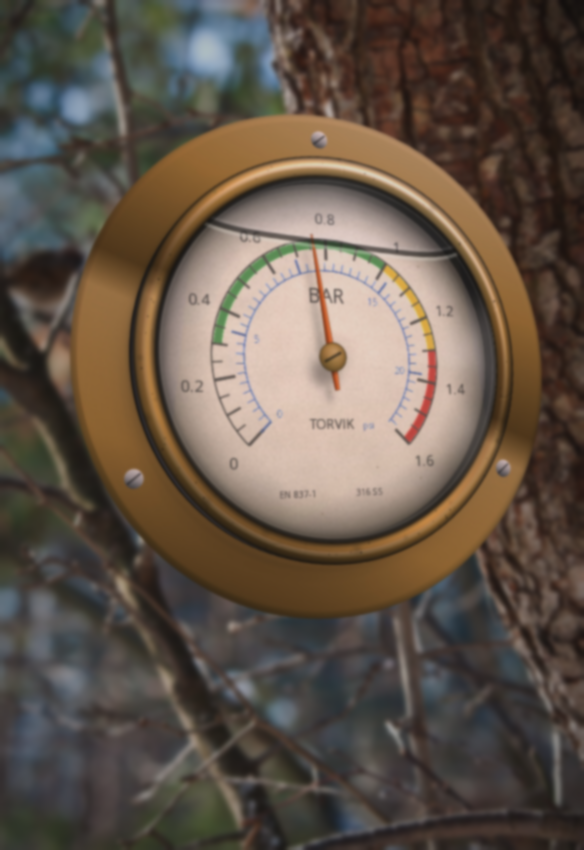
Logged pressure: 0.75 bar
